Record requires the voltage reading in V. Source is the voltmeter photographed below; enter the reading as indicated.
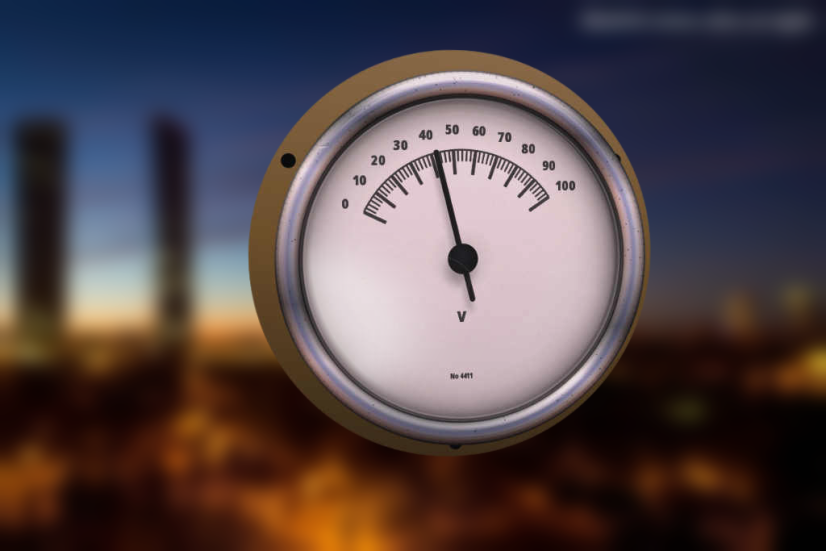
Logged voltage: 42 V
